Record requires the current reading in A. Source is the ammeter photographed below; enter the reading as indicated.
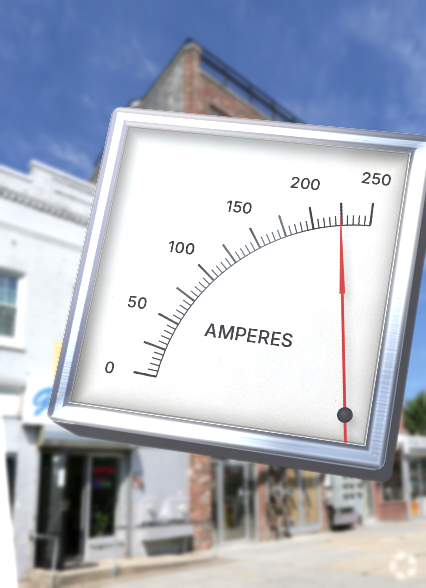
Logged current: 225 A
